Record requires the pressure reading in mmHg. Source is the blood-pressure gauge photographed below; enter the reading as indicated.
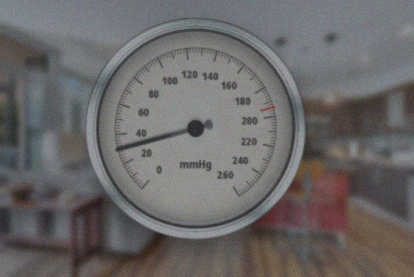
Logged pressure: 30 mmHg
